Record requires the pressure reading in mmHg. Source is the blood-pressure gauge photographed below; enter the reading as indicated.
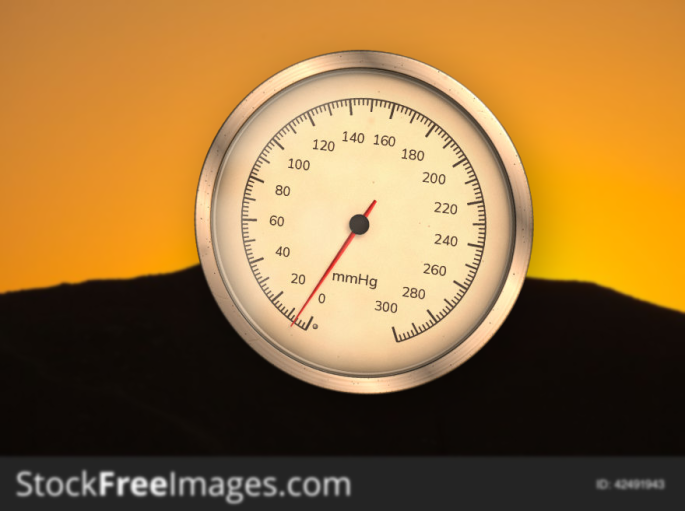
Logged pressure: 6 mmHg
